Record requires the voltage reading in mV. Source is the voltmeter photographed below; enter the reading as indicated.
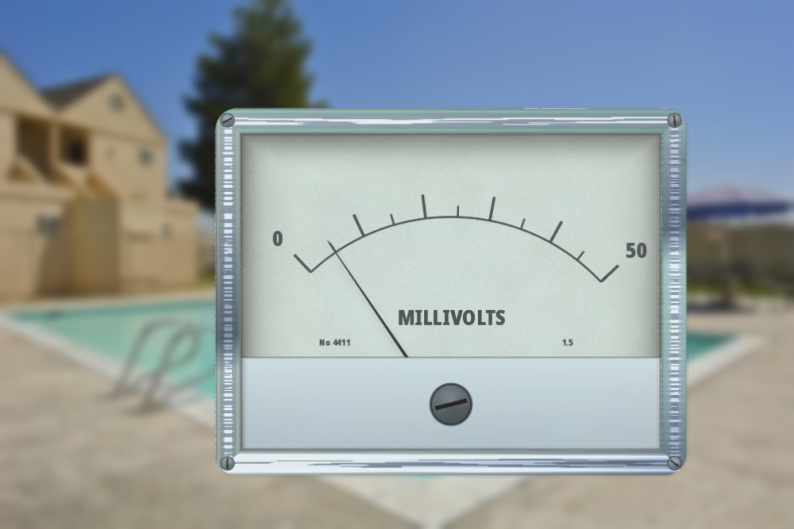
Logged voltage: 5 mV
